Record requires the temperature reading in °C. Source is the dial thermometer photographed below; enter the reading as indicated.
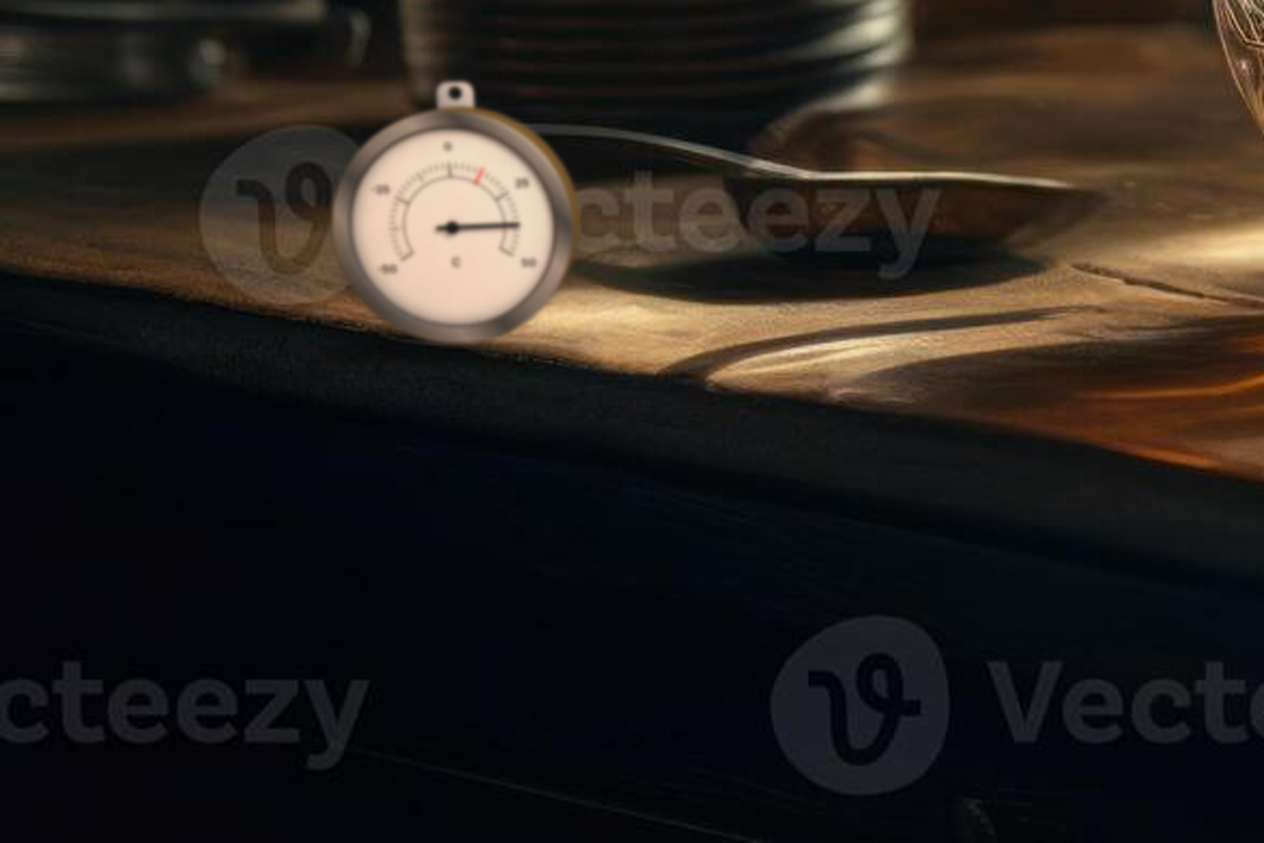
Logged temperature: 37.5 °C
